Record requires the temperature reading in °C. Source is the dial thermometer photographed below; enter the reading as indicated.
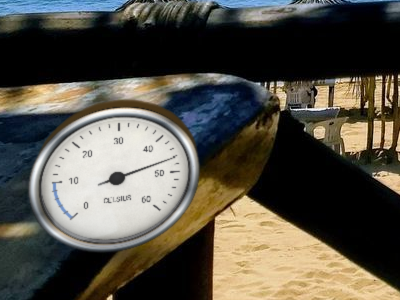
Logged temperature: 46 °C
